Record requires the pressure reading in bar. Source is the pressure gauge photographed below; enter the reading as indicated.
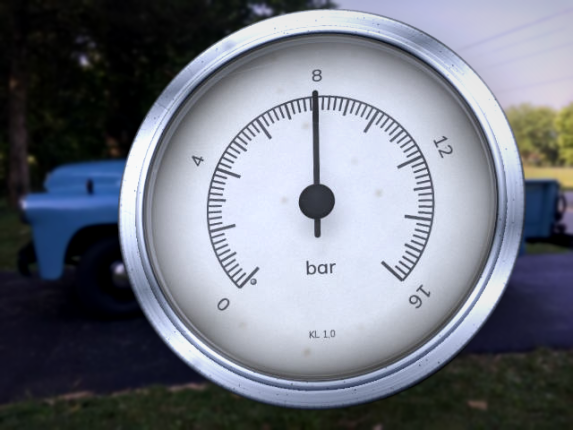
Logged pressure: 8 bar
